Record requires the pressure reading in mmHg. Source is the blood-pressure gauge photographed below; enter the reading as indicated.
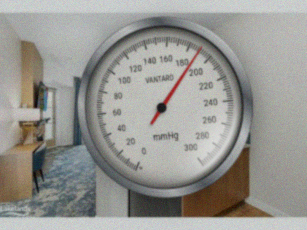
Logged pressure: 190 mmHg
